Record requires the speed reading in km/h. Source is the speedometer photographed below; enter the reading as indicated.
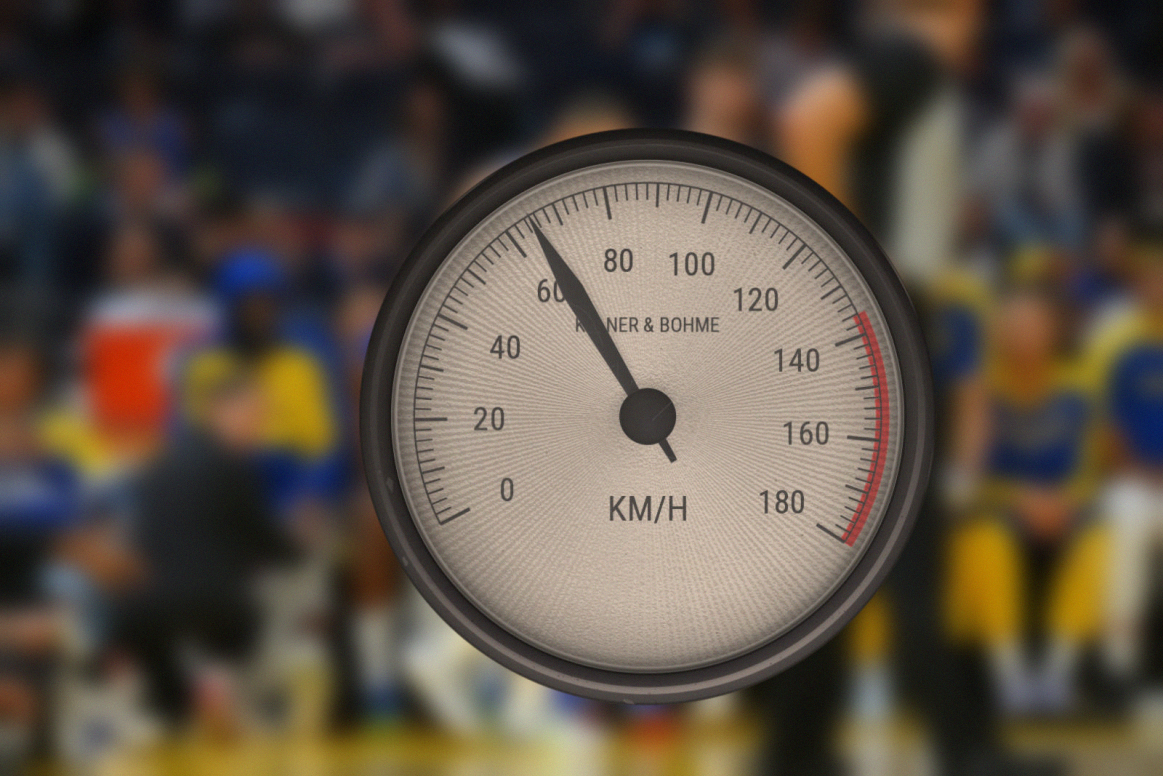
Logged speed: 65 km/h
